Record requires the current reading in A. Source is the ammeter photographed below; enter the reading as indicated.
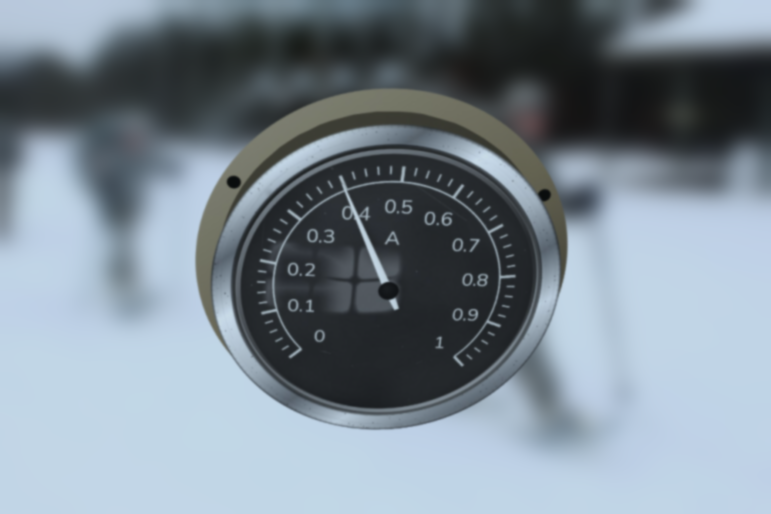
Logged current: 0.4 A
